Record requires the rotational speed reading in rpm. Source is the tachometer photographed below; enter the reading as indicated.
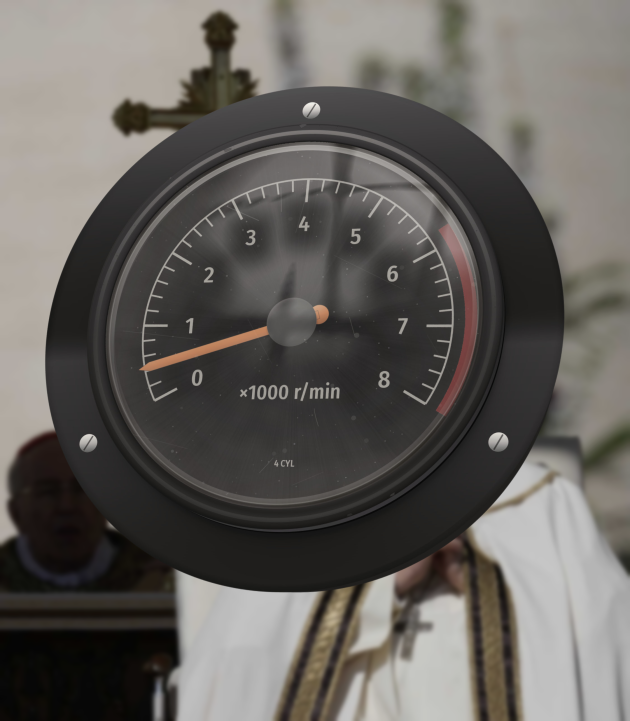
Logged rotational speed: 400 rpm
